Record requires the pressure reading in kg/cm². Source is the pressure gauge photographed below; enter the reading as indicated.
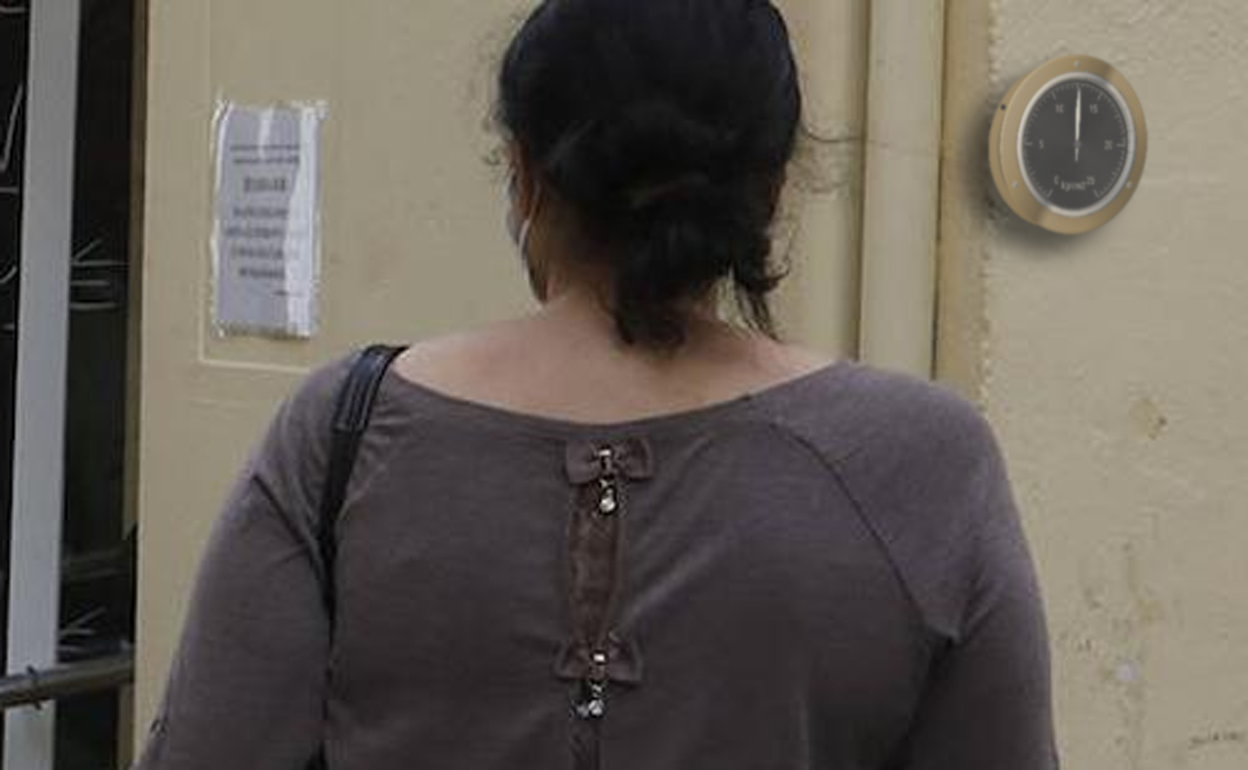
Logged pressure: 12.5 kg/cm²
